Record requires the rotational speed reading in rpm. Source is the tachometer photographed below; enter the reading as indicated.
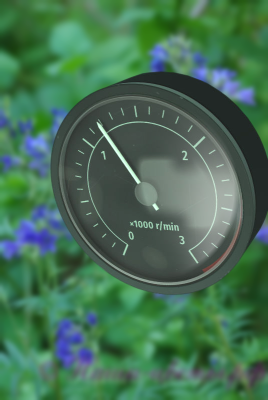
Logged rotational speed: 1200 rpm
